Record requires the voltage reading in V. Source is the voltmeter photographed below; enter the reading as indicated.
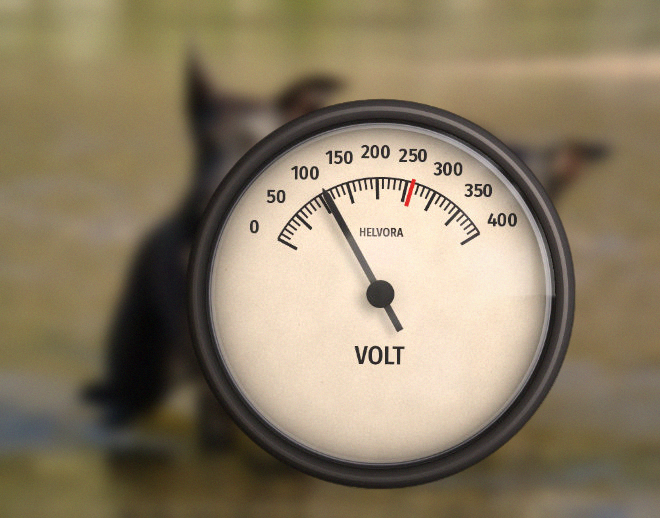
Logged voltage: 110 V
